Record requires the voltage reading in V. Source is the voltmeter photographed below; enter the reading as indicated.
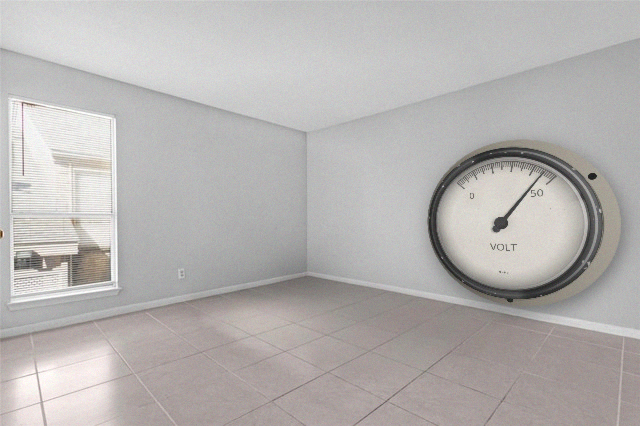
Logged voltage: 45 V
